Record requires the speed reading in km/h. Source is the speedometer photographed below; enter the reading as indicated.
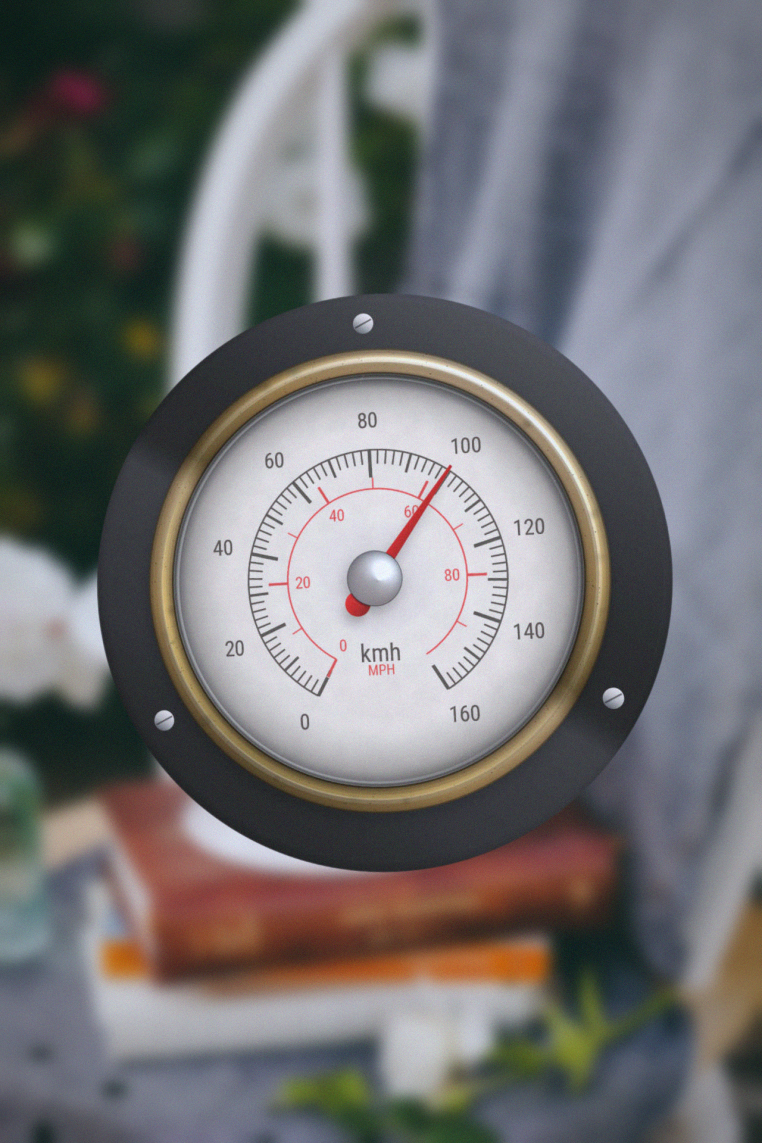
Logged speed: 100 km/h
